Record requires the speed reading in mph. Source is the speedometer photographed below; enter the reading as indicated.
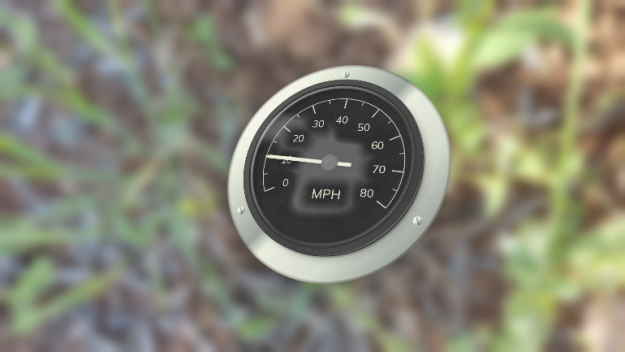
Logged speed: 10 mph
